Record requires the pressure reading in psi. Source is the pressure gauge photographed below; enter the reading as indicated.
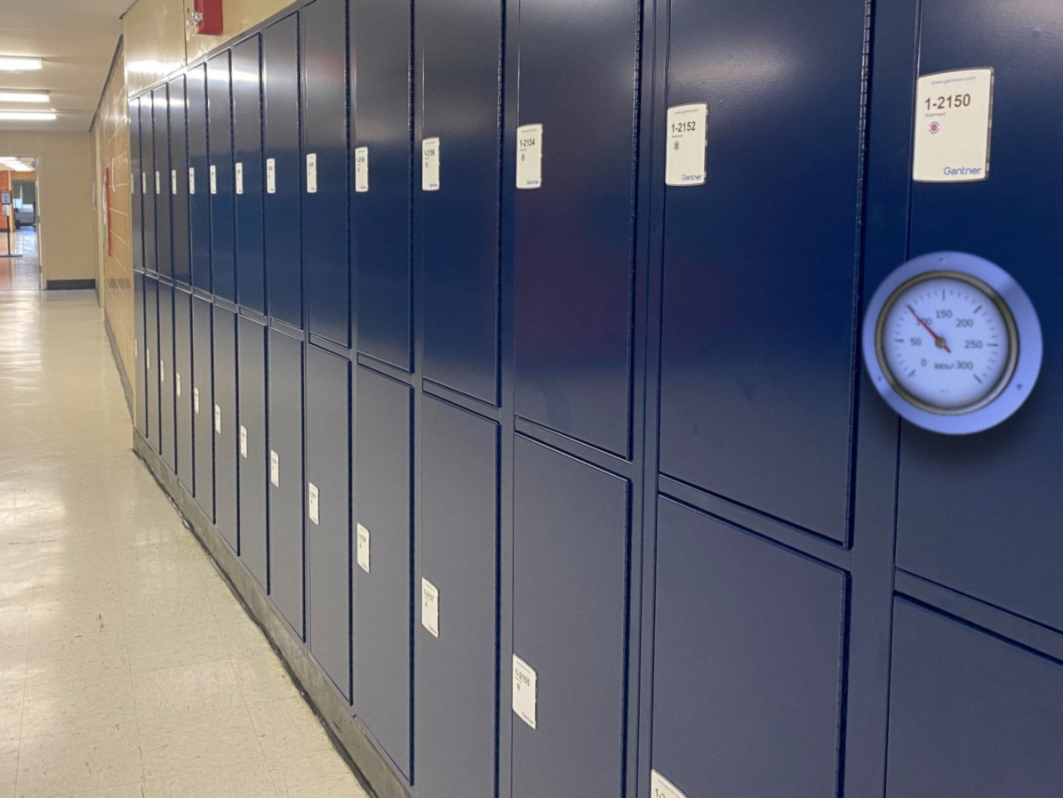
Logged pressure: 100 psi
